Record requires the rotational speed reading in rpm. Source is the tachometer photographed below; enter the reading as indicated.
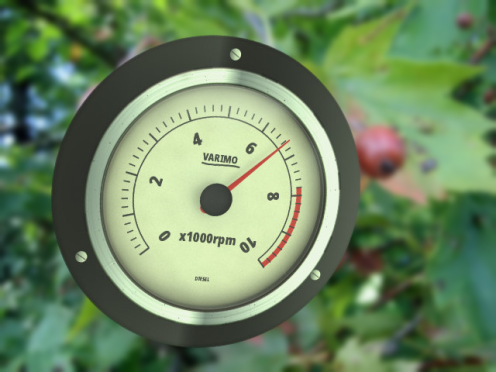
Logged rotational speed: 6600 rpm
